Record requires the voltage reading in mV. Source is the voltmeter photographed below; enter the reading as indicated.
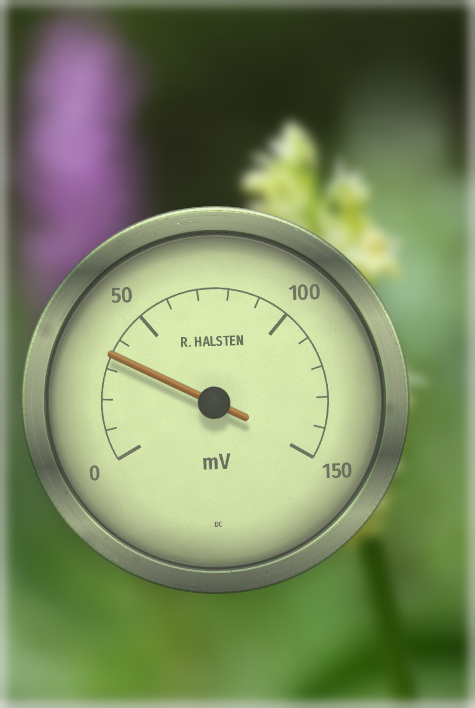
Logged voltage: 35 mV
